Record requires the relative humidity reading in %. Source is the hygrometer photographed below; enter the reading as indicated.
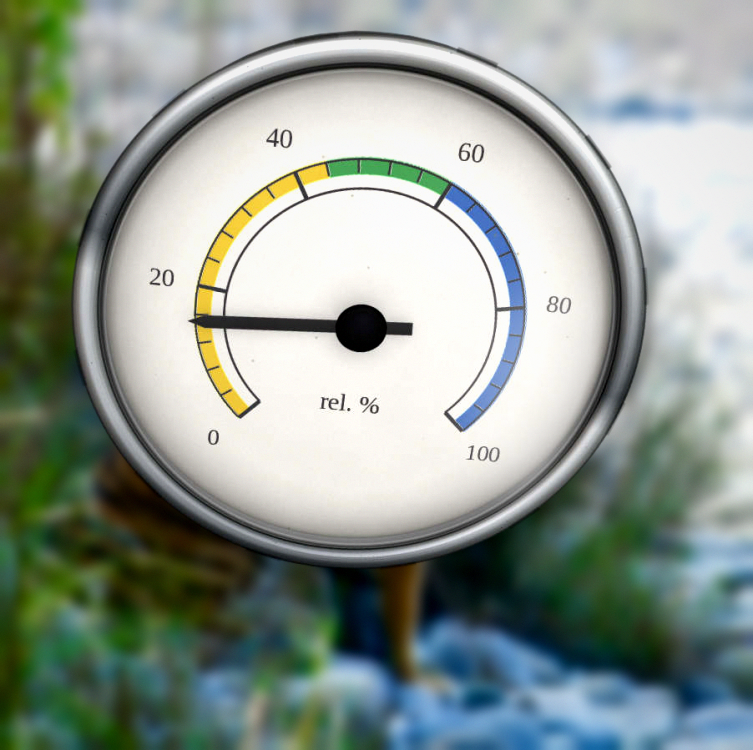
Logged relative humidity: 16 %
